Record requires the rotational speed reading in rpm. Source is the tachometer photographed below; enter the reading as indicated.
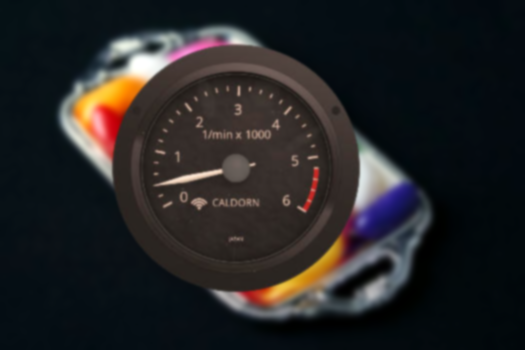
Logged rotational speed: 400 rpm
